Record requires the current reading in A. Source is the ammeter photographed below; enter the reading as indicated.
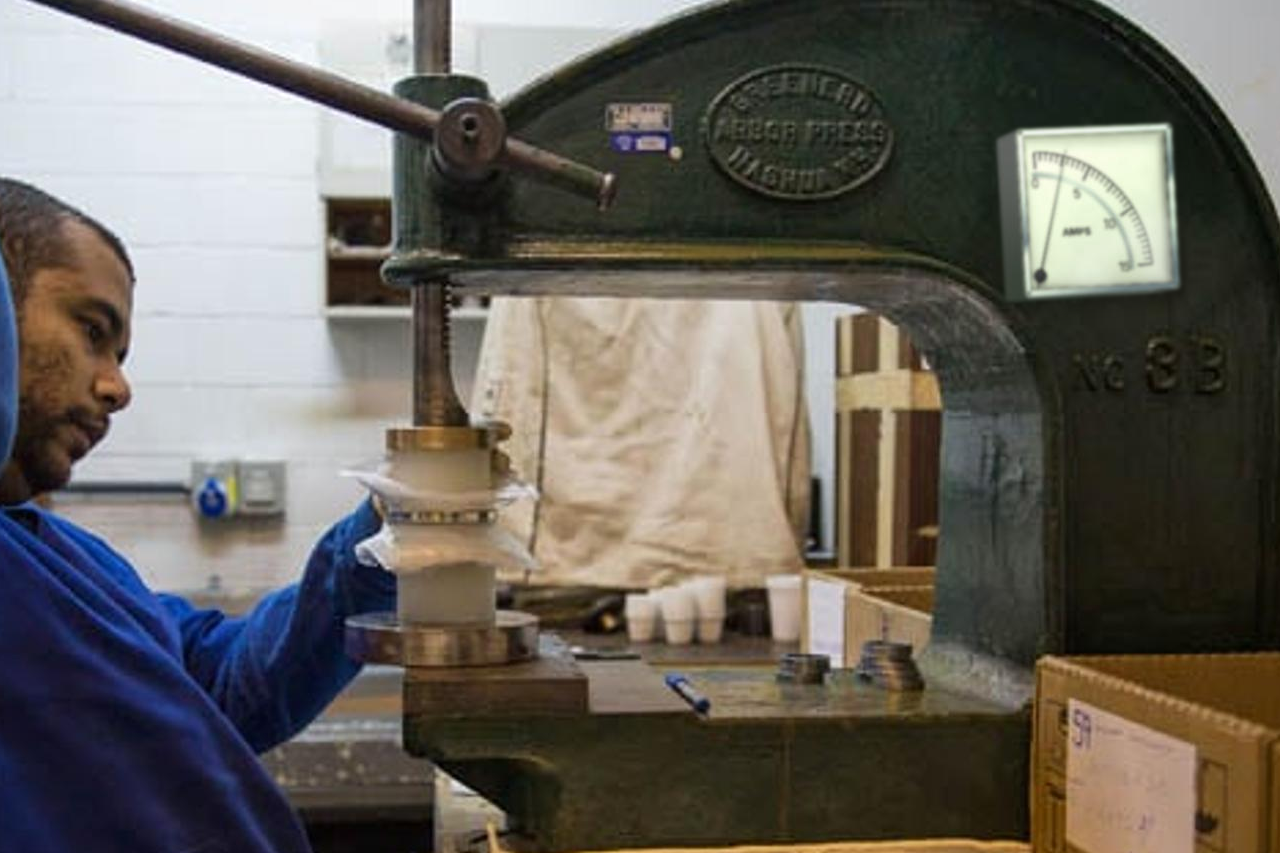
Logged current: 2.5 A
